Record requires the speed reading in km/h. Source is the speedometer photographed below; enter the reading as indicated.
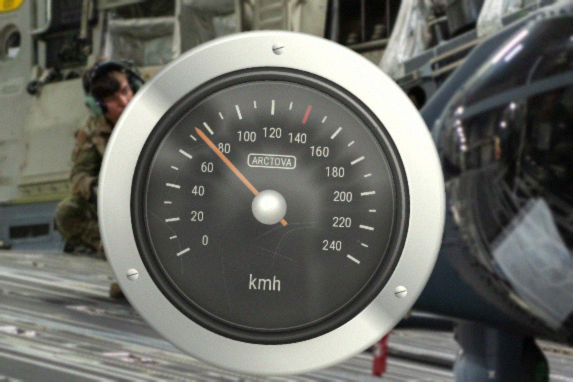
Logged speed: 75 km/h
